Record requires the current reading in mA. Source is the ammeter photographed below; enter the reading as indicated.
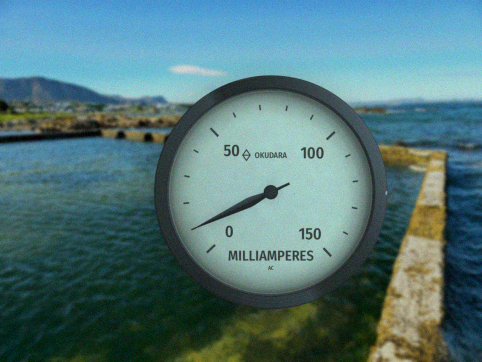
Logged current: 10 mA
